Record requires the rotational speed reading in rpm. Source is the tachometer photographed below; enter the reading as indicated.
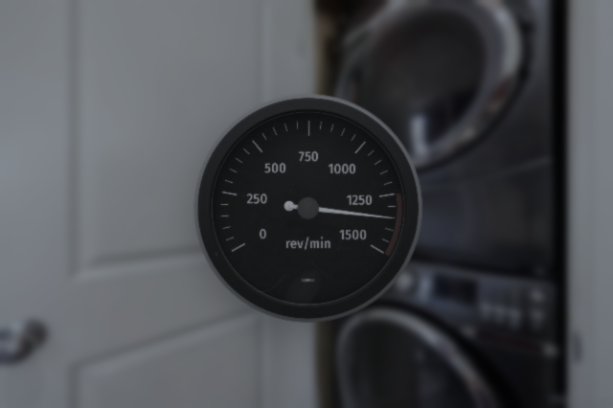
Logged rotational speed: 1350 rpm
